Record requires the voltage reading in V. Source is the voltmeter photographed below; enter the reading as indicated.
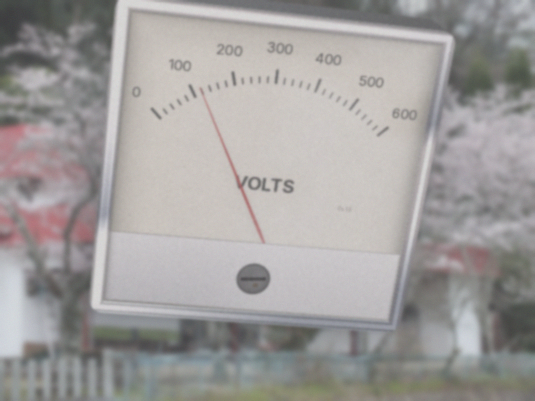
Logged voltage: 120 V
